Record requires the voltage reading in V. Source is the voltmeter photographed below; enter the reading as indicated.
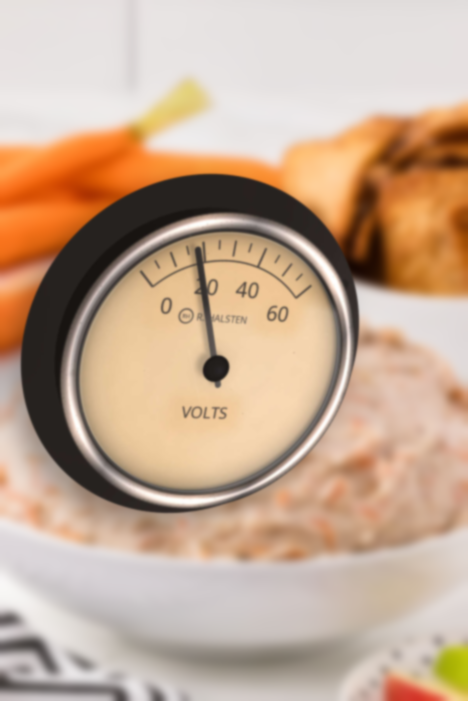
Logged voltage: 17.5 V
